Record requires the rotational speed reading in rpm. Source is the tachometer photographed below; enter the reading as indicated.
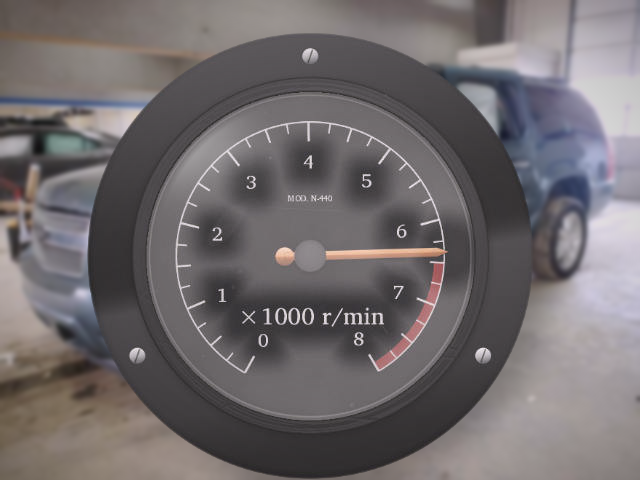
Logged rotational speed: 6375 rpm
